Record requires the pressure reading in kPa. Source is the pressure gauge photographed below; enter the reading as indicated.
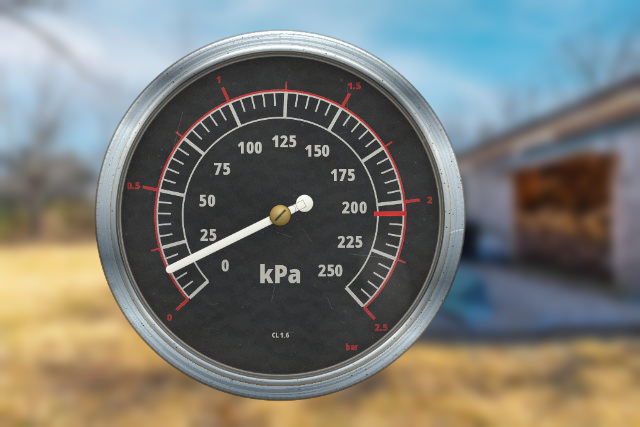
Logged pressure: 15 kPa
